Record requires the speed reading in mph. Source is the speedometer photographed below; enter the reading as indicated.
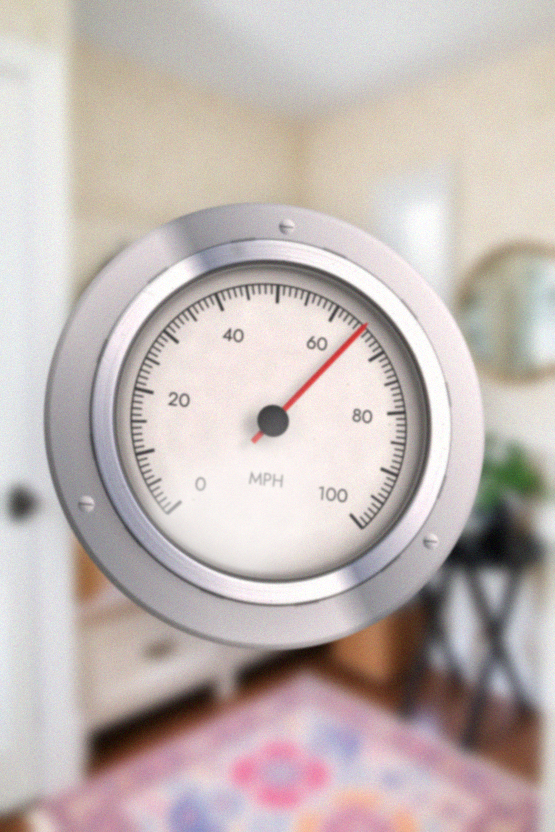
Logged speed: 65 mph
